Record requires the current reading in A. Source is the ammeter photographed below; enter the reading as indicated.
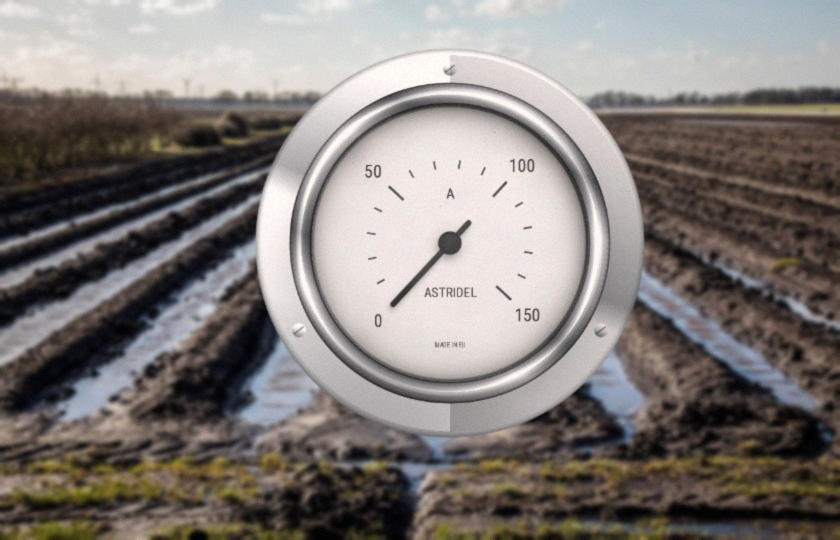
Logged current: 0 A
